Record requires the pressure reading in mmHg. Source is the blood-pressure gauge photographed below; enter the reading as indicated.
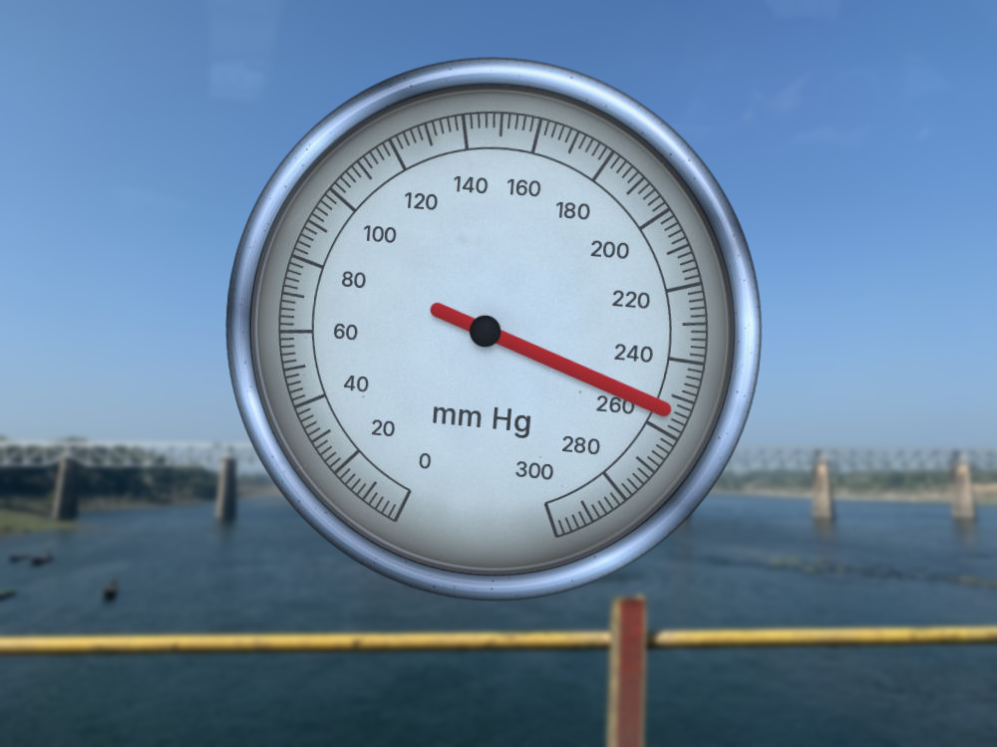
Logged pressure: 254 mmHg
